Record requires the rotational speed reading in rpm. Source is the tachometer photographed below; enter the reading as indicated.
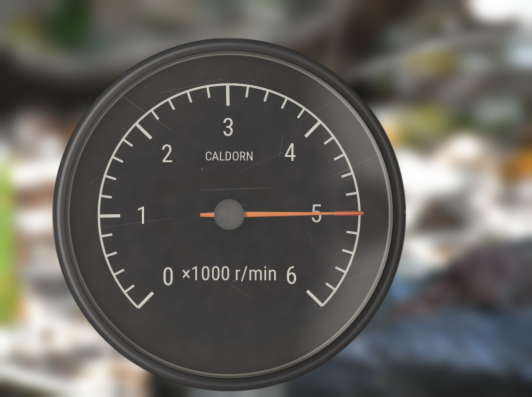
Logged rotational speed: 5000 rpm
